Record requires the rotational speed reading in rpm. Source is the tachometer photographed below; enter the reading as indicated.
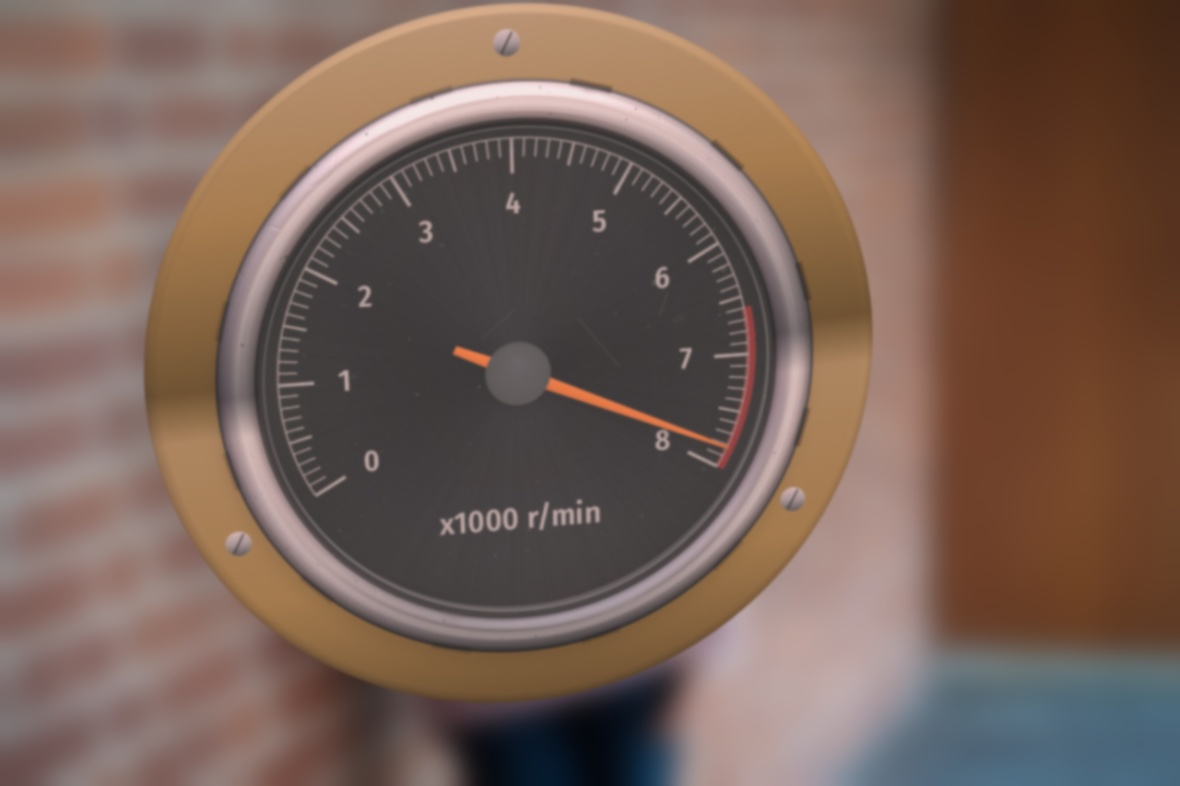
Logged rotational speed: 7800 rpm
